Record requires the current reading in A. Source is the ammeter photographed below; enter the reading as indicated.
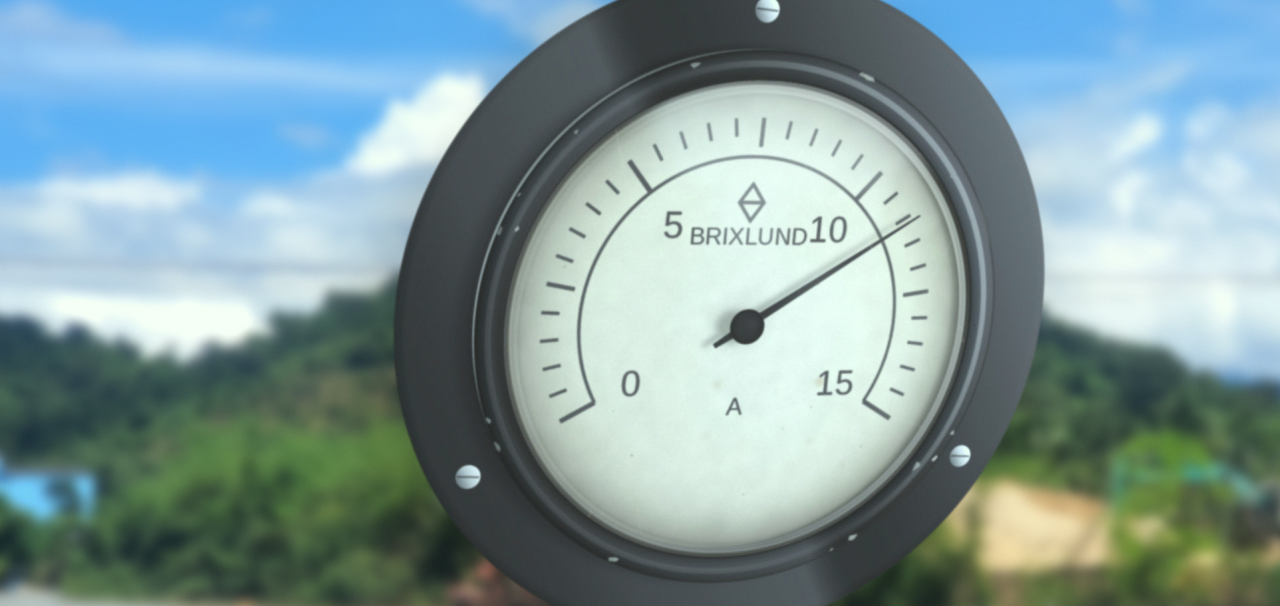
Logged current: 11 A
